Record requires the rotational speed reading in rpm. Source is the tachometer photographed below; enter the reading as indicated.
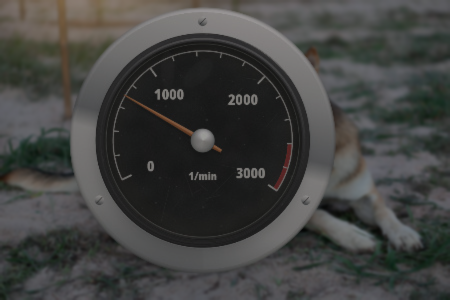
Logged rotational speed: 700 rpm
